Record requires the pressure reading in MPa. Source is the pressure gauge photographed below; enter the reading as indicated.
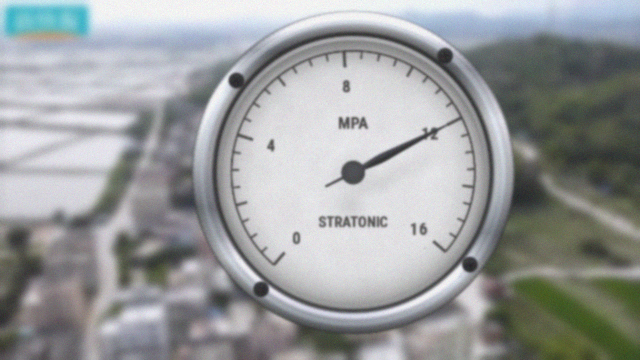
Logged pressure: 12 MPa
